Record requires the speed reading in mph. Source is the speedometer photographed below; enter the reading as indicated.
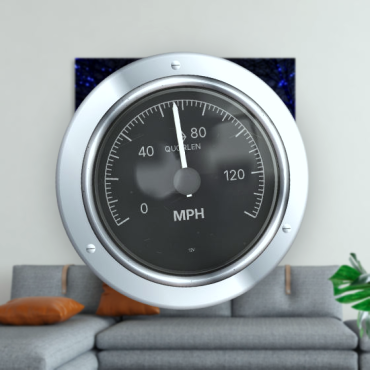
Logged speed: 66 mph
